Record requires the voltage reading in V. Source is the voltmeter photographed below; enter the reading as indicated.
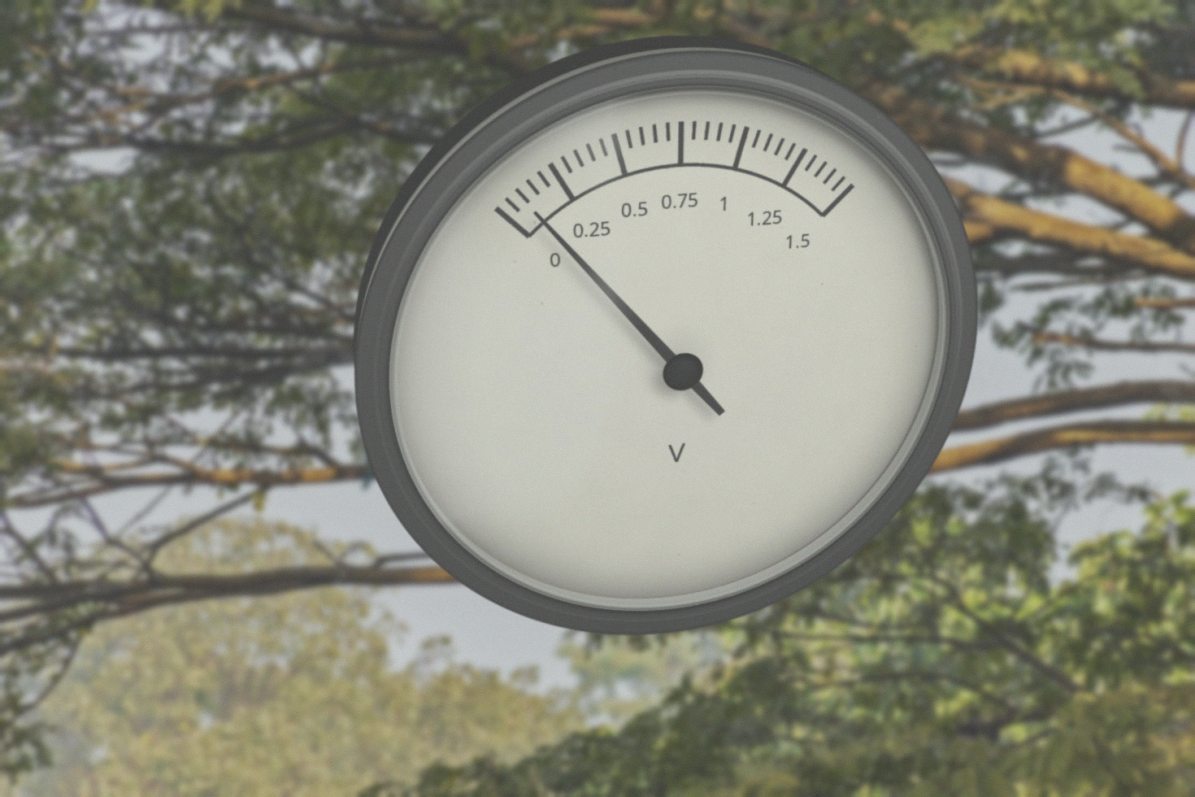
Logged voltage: 0.1 V
